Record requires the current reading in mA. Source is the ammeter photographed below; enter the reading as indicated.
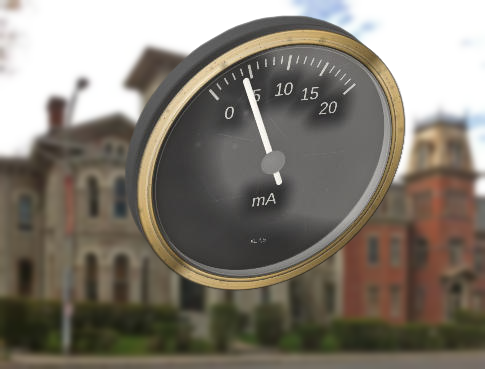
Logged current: 4 mA
